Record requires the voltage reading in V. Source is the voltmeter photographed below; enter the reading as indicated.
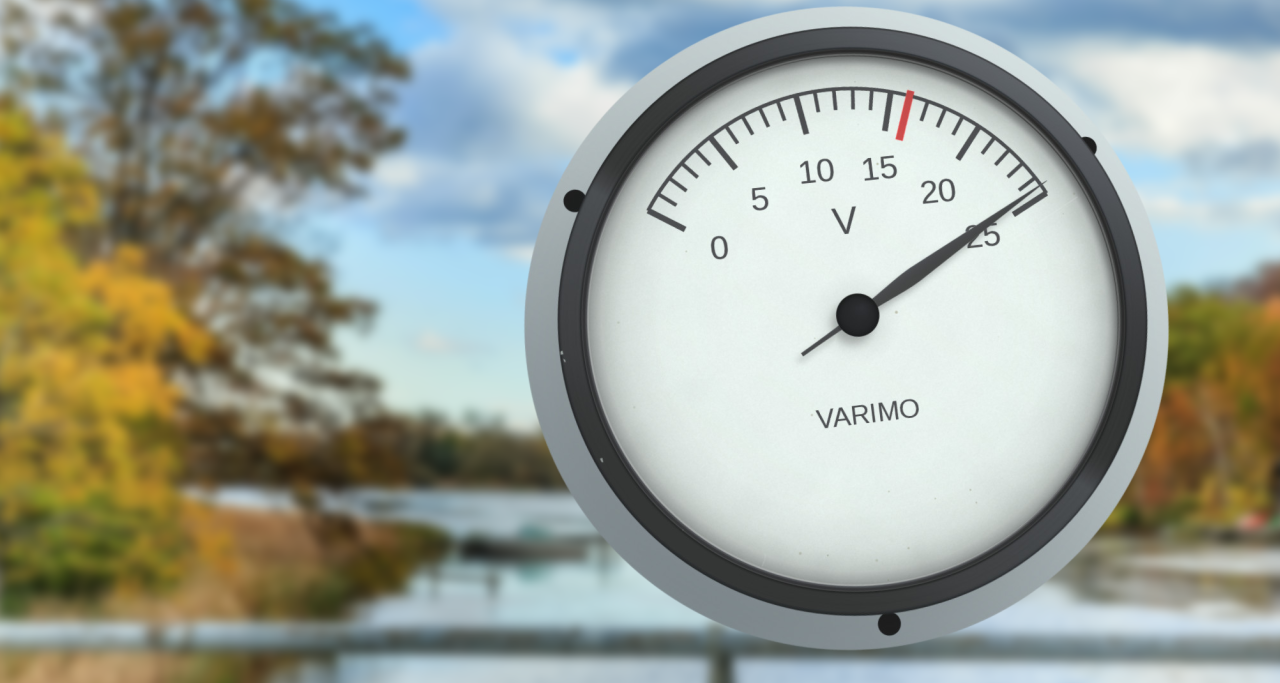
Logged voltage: 24.5 V
